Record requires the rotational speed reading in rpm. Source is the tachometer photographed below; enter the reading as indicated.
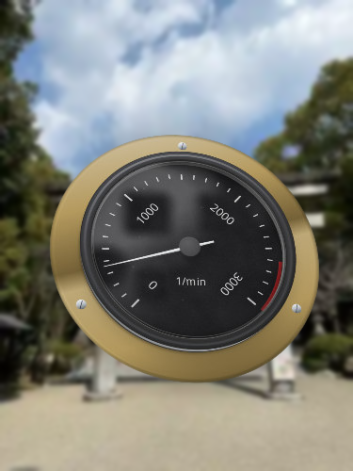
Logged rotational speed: 350 rpm
